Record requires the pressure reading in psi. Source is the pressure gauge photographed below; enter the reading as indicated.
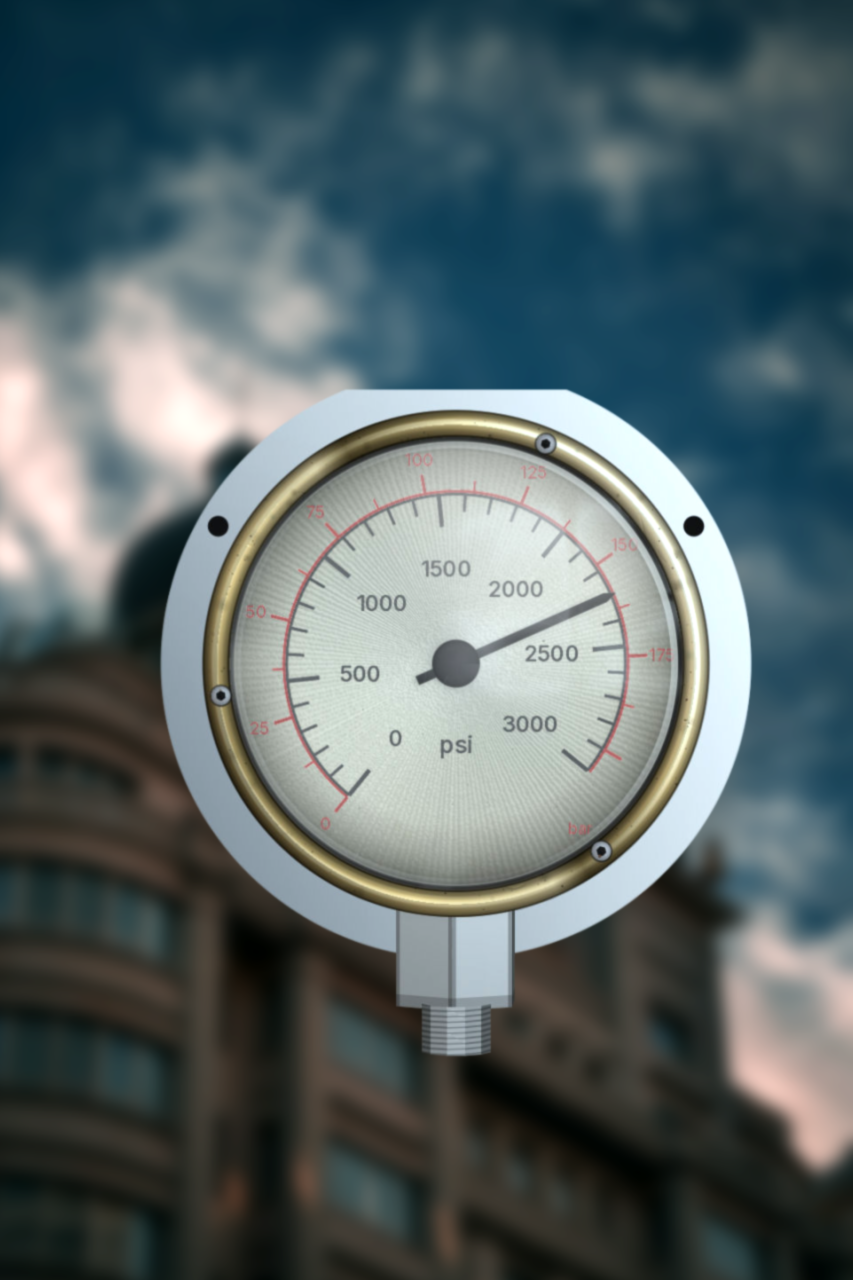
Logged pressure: 2300 psi
